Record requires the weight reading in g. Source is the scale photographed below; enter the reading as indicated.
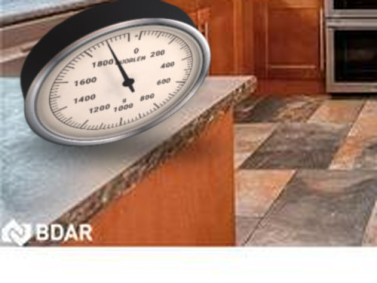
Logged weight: 1900 g
